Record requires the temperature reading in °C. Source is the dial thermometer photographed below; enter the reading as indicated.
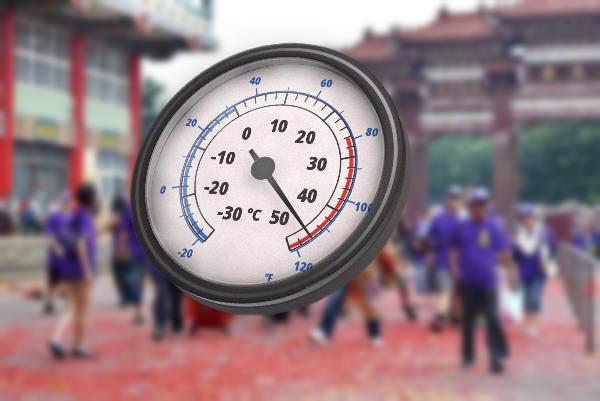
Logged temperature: 46 °C
